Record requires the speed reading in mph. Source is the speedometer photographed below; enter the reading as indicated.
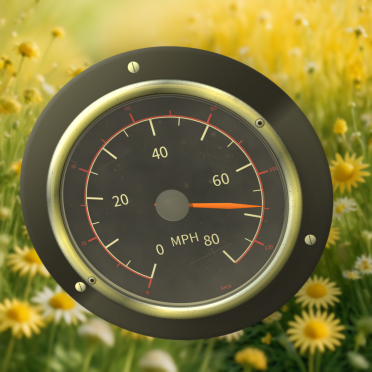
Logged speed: 67.5 mph
